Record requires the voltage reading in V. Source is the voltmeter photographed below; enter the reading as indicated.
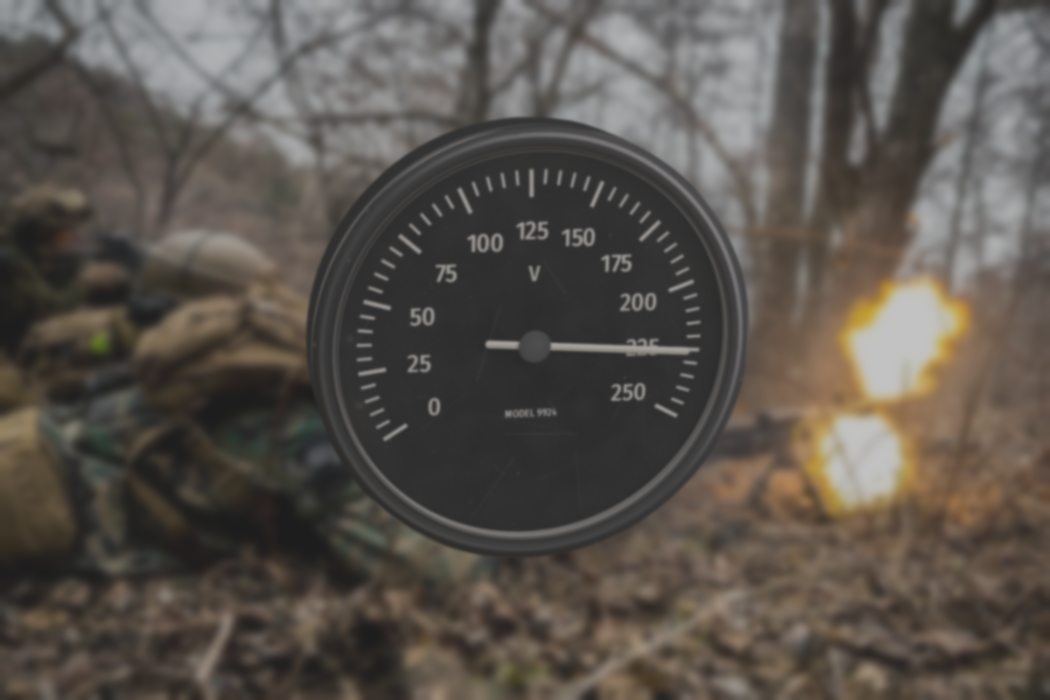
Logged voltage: 225 V
